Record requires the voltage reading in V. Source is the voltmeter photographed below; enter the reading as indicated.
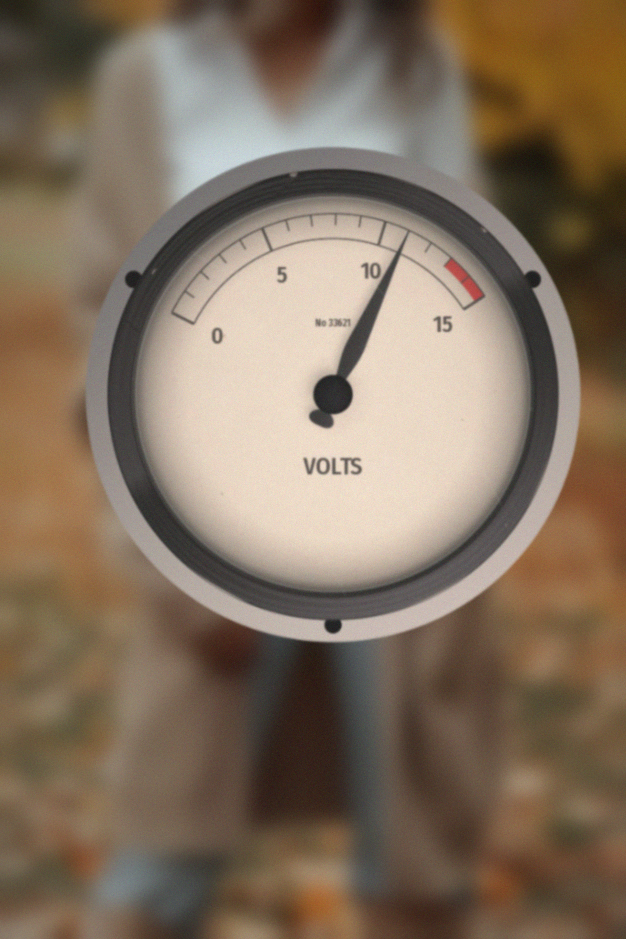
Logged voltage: 11 V
